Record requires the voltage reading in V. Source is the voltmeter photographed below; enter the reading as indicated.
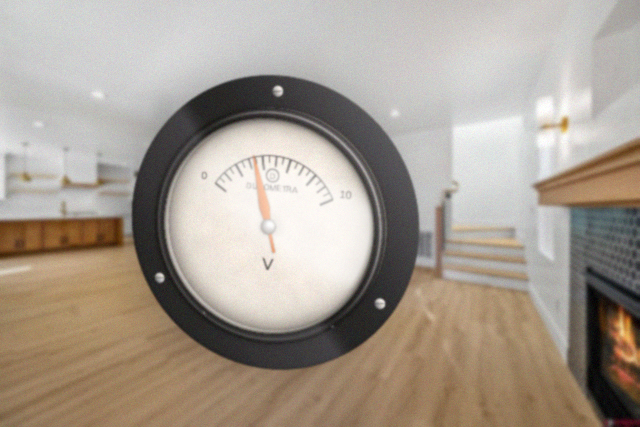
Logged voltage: 3.5 V
